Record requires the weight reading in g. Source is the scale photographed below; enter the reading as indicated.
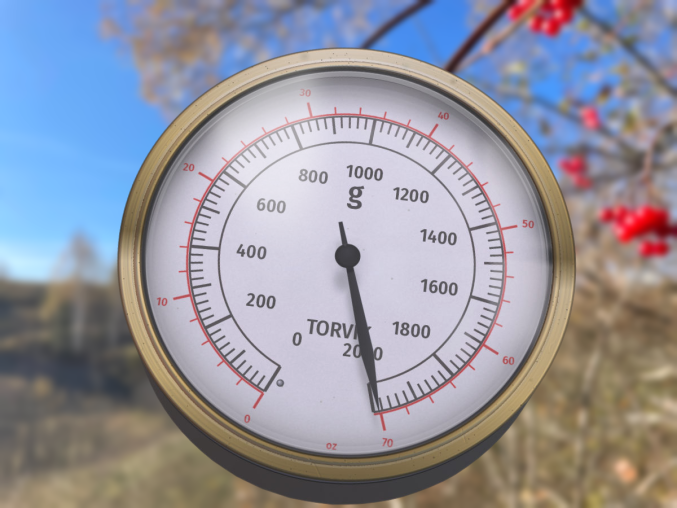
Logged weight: 1990 g
